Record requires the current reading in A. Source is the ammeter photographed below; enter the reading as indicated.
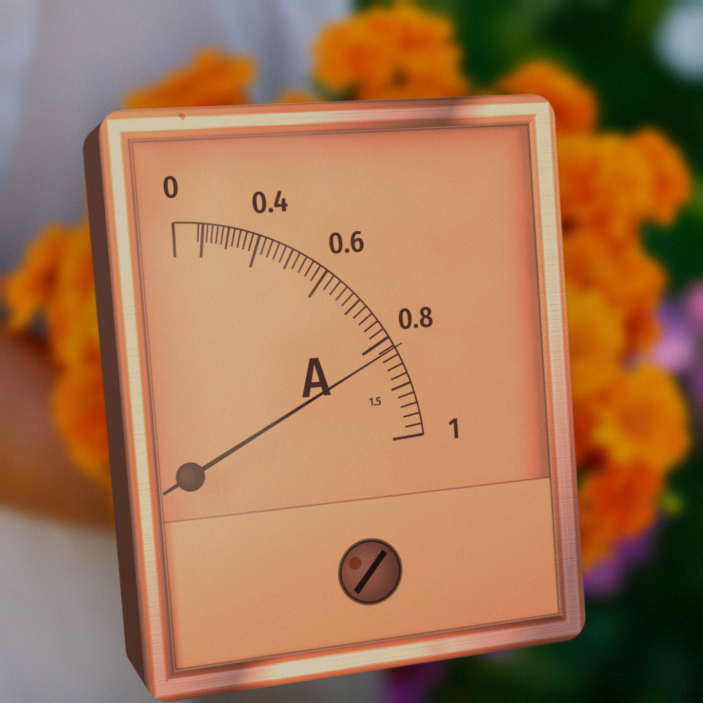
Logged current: 0.82 A
